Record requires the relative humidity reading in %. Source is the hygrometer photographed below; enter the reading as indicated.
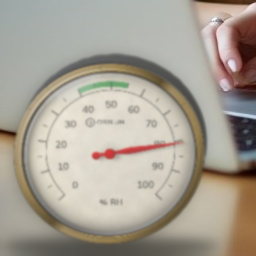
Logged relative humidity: 80 %
